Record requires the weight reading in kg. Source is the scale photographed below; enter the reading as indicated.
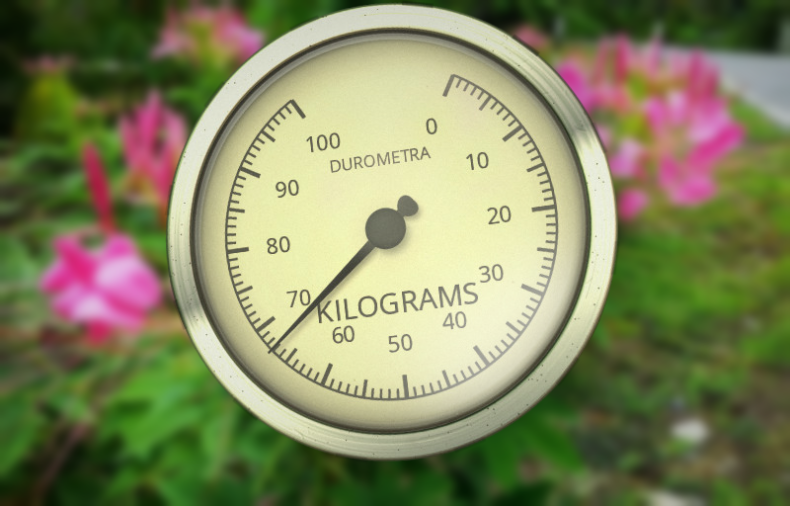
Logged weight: 67 kg
